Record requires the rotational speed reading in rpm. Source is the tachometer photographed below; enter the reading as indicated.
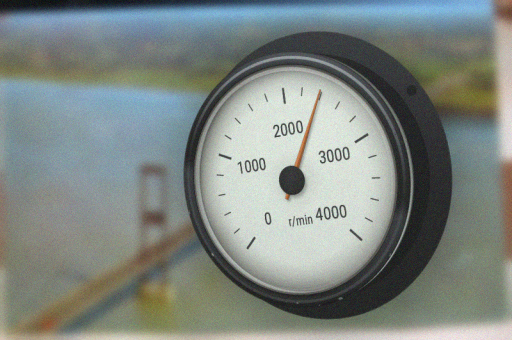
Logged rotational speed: 2400 rpm
